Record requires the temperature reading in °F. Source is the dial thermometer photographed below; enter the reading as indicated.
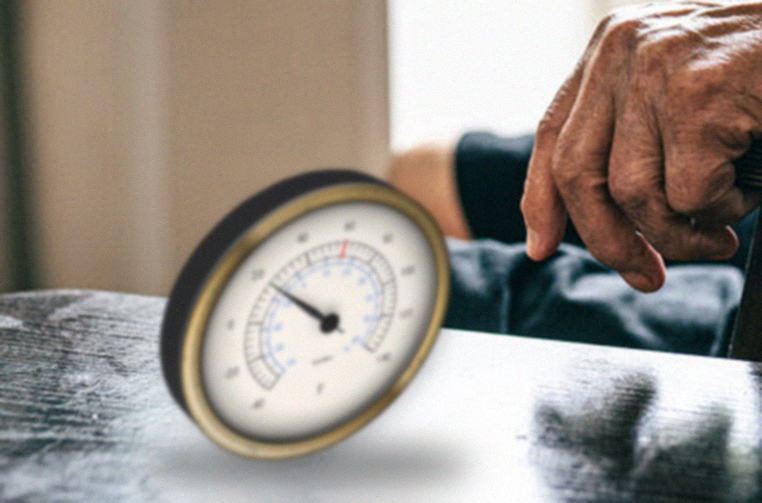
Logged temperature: 20 °F
